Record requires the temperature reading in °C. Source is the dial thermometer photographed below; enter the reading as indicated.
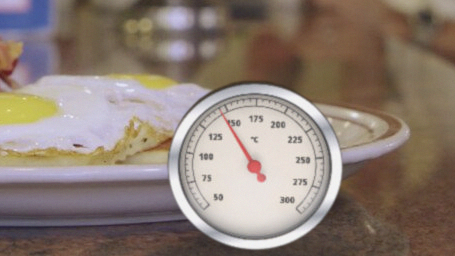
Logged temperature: 145 °C
